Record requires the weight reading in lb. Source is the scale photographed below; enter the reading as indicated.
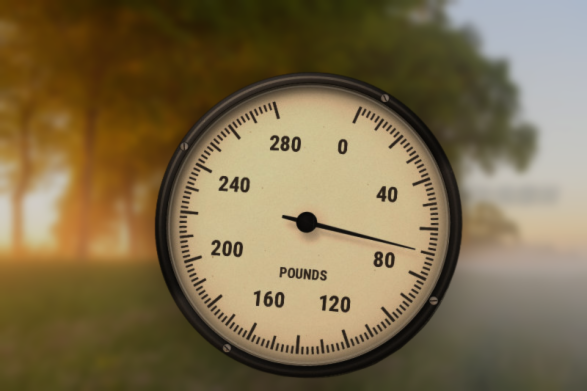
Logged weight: 70 lb
